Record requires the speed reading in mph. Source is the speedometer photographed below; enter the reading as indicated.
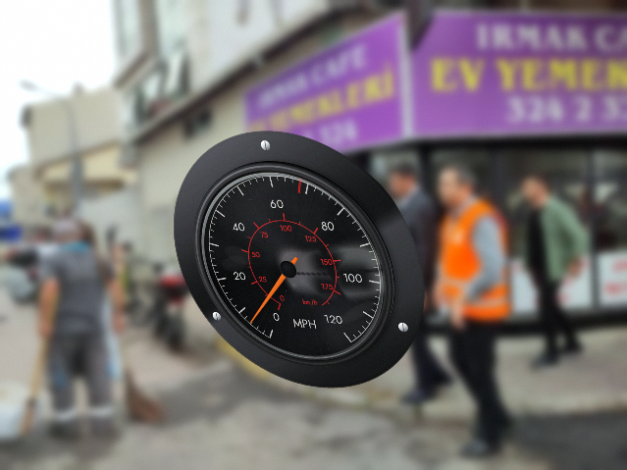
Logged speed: 6 mph
